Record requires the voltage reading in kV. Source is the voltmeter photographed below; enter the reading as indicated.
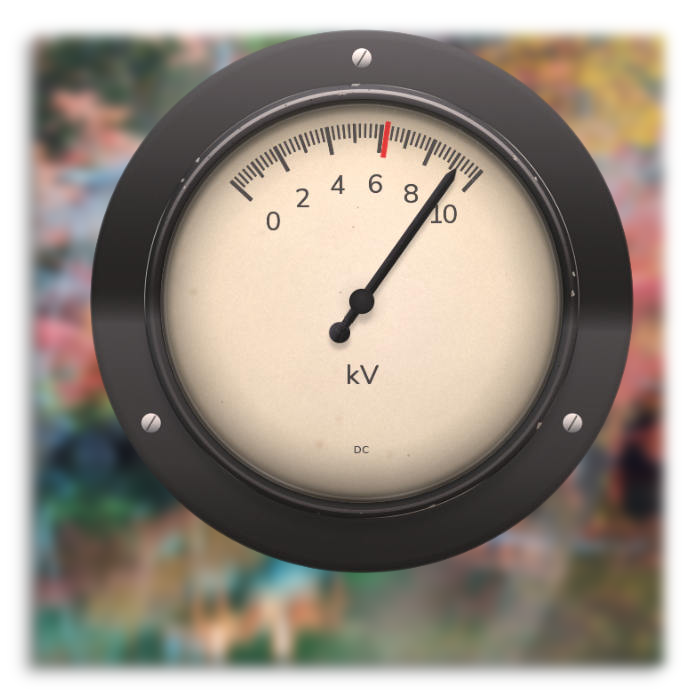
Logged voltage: 9.2 kV
